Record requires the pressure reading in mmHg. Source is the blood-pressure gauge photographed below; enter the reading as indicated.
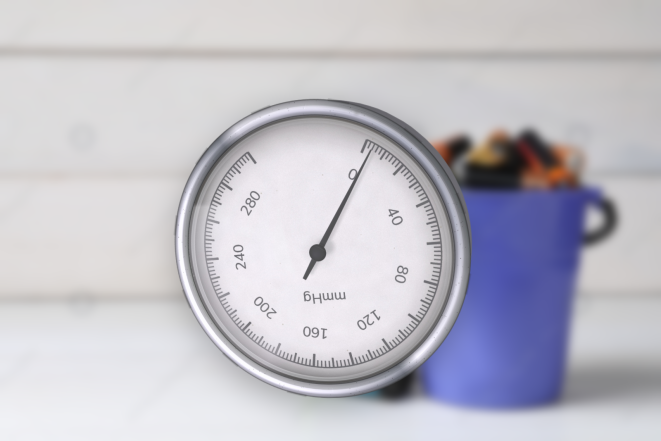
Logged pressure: 4 mmHg
